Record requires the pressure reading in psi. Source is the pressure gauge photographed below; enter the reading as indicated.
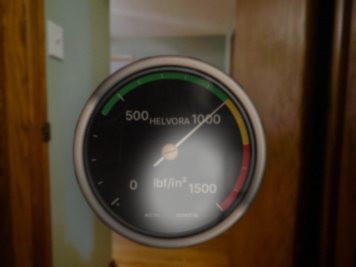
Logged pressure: 1000 psi
